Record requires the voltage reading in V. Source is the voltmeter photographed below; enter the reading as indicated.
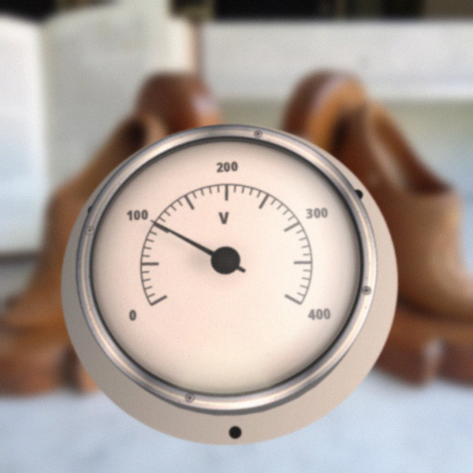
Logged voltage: 100 V
